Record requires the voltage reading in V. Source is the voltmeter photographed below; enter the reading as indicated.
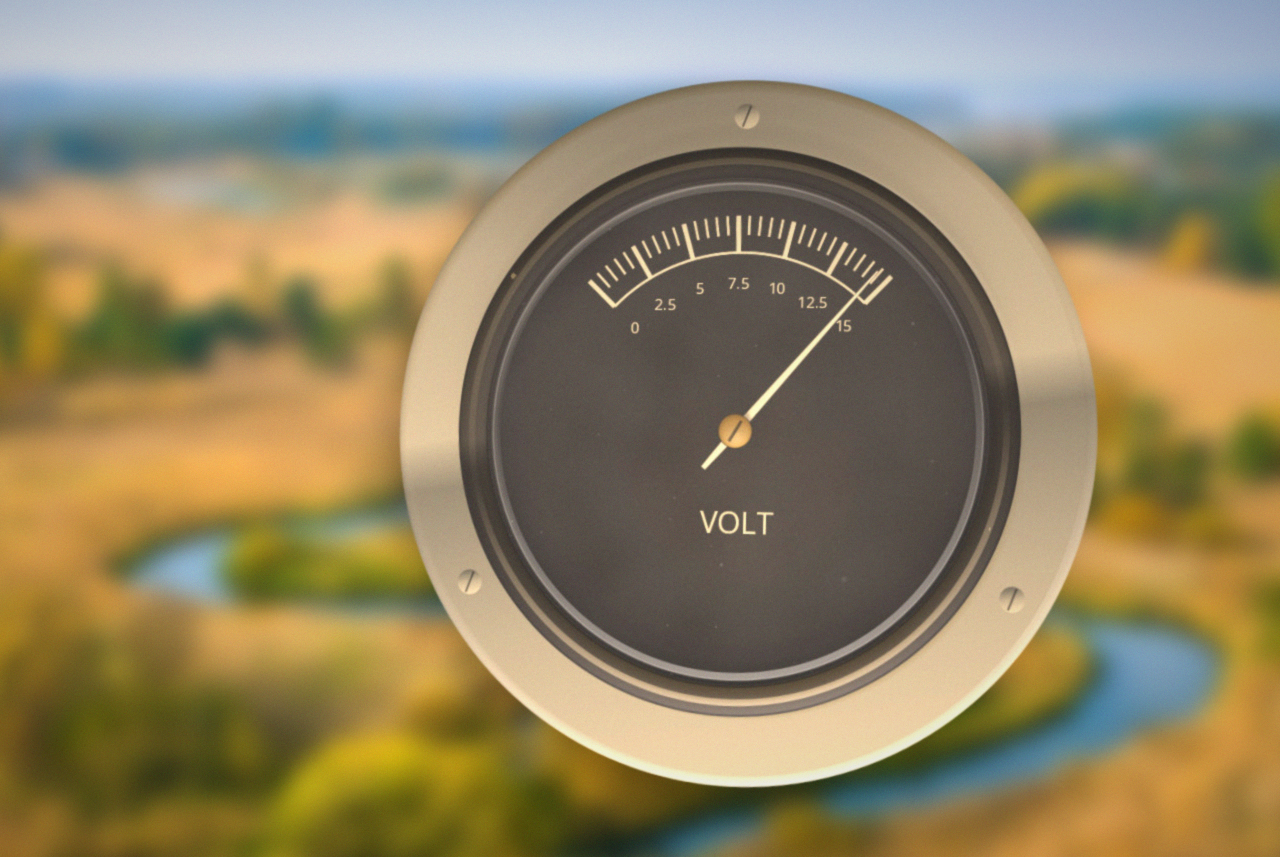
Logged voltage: 14.5 V
